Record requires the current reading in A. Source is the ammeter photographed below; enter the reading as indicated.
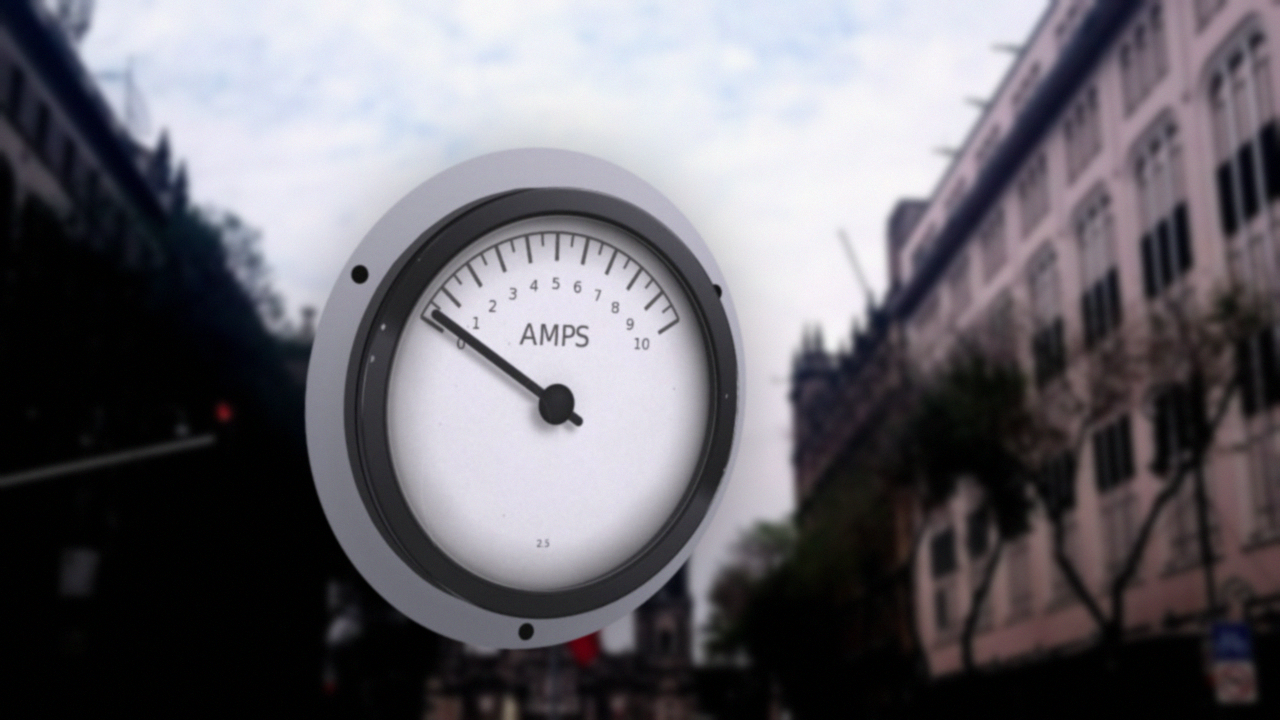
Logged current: 0.25 A
